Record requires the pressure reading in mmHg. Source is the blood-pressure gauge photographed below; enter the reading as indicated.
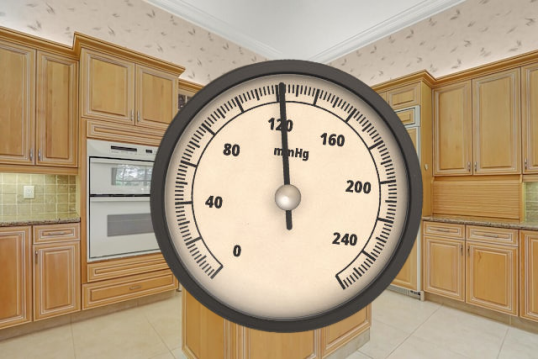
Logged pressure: 122 mmHg
